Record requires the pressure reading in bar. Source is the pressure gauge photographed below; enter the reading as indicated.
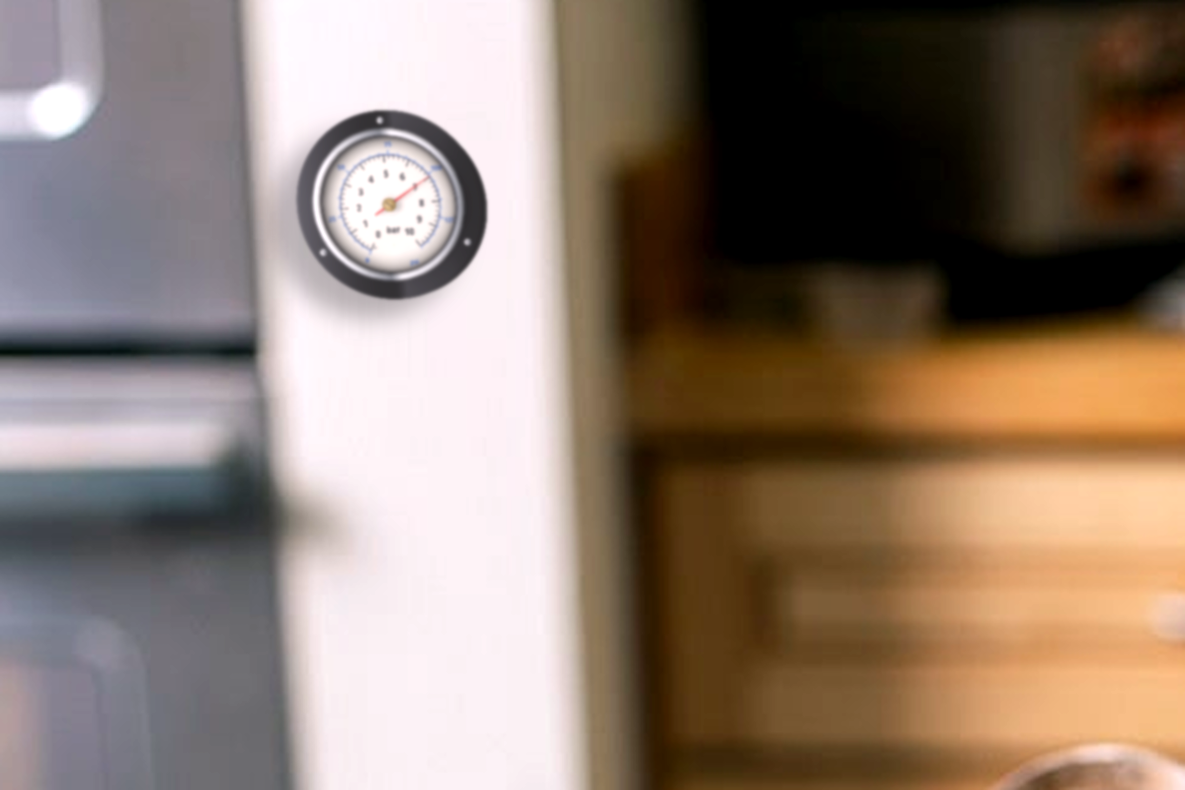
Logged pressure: 7 bar
